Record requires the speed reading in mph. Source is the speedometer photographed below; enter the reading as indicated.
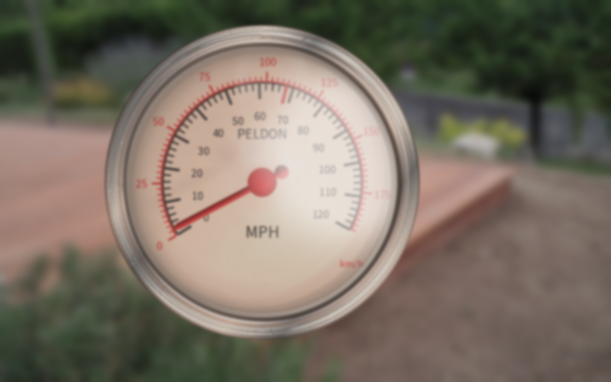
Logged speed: 2 mph
